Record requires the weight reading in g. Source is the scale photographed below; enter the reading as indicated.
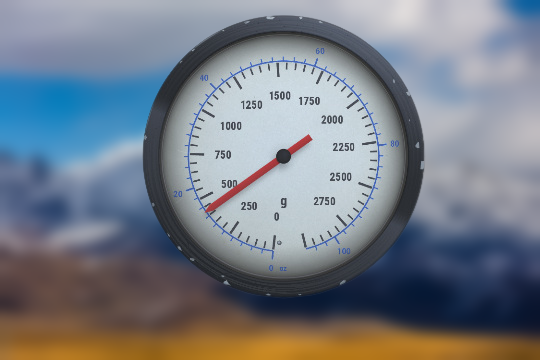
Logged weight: 425 g
